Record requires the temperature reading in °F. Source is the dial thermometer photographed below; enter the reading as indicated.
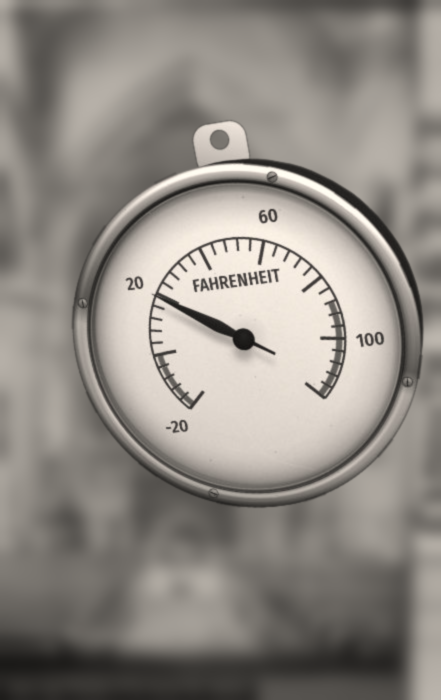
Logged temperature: 20 °F
